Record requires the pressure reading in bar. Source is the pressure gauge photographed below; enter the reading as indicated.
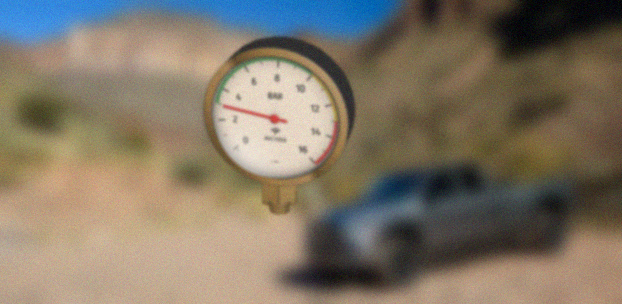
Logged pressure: 3 bar
